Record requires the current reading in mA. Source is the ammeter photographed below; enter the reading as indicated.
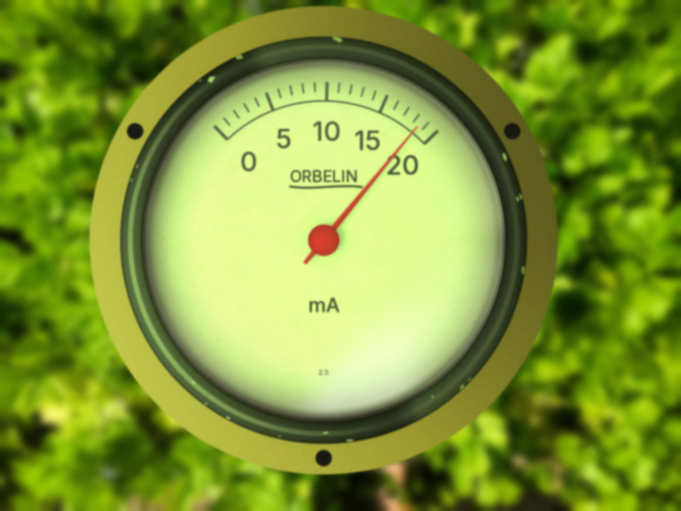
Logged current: 18.5 mA
